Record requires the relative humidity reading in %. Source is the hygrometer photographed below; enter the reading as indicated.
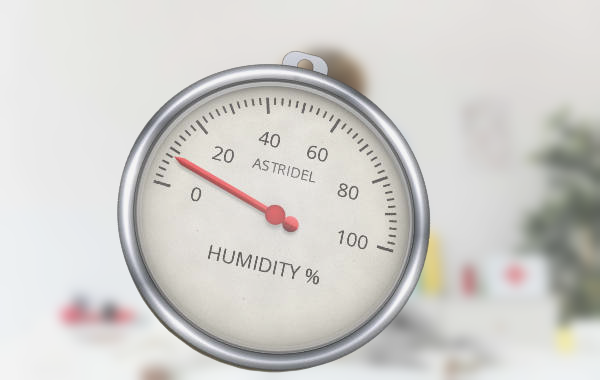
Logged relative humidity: 8 %
